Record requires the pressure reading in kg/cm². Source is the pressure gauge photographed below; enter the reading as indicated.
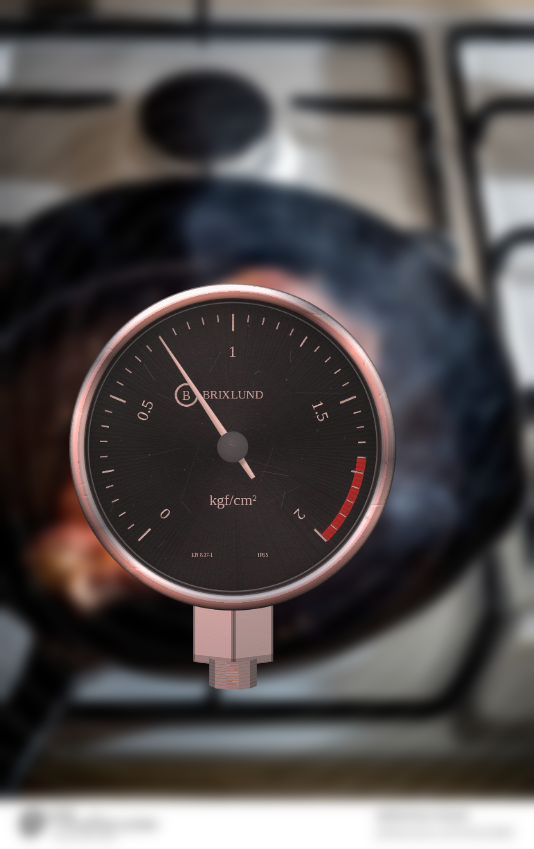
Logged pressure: 0.75 kg/cm²
